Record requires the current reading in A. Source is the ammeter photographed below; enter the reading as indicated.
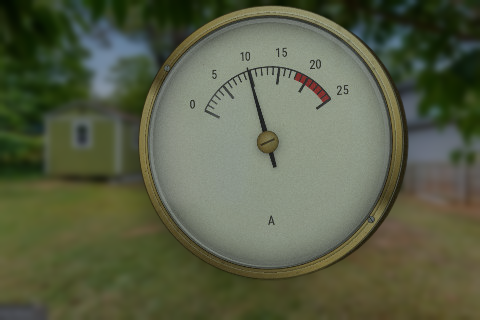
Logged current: 10 A
